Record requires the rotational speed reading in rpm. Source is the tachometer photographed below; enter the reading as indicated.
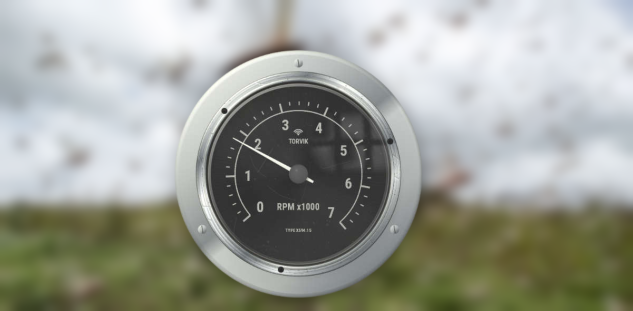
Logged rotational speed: 1800 rpm
